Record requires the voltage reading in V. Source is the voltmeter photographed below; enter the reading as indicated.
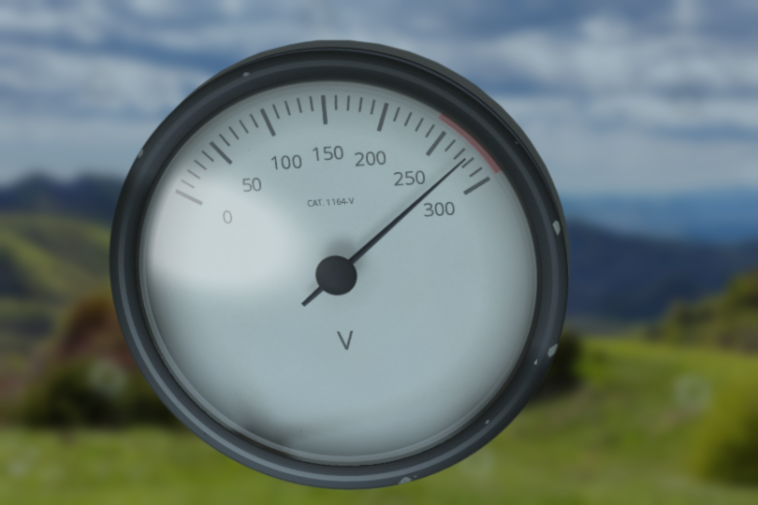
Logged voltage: 275 V
